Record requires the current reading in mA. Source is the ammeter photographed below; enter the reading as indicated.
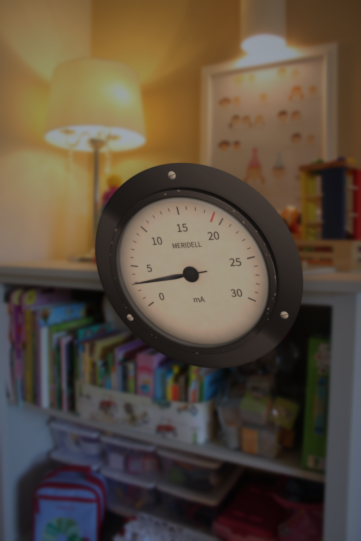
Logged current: 3 mA
